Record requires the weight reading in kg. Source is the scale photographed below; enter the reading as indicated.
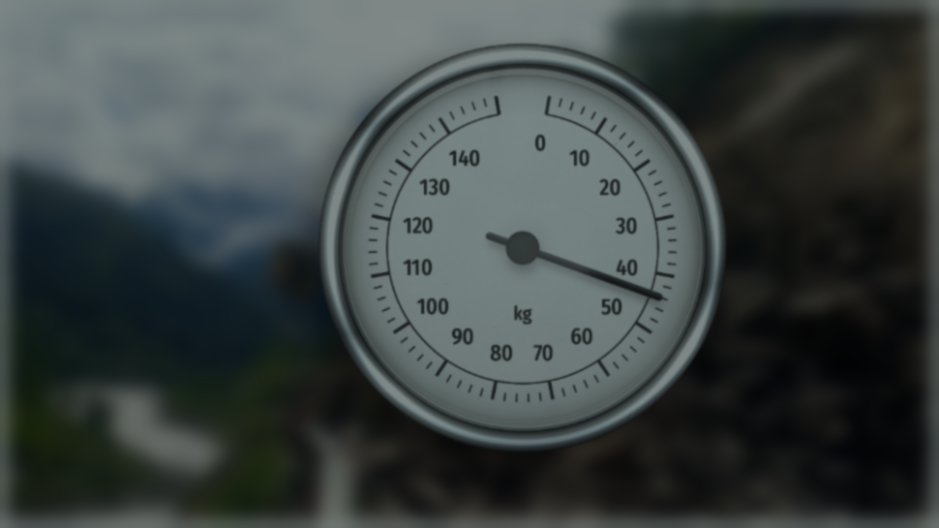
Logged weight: 44 kg
